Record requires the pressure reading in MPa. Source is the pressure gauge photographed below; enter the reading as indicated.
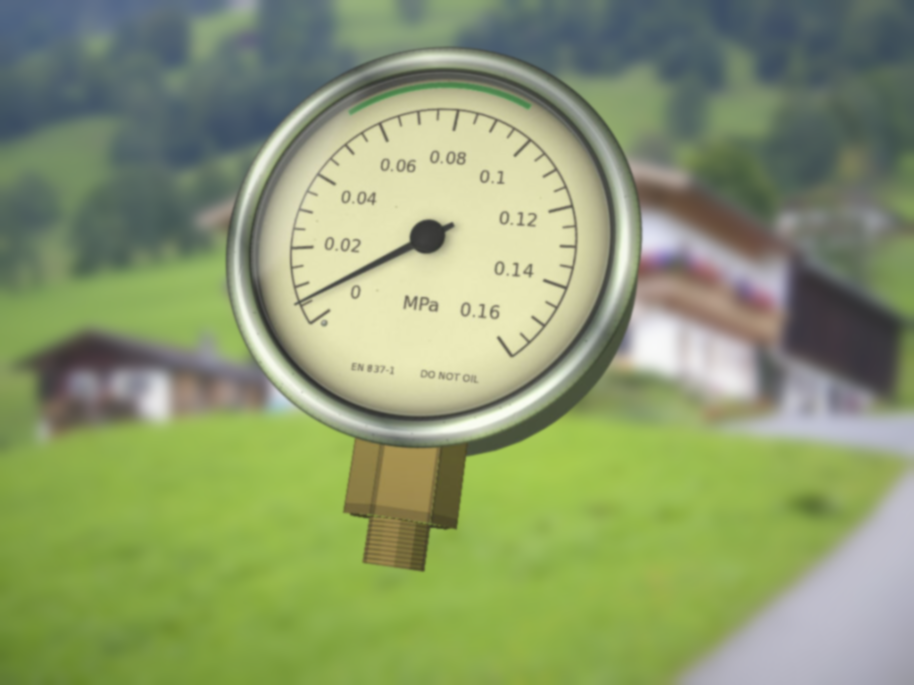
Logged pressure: 0.005 MPa
